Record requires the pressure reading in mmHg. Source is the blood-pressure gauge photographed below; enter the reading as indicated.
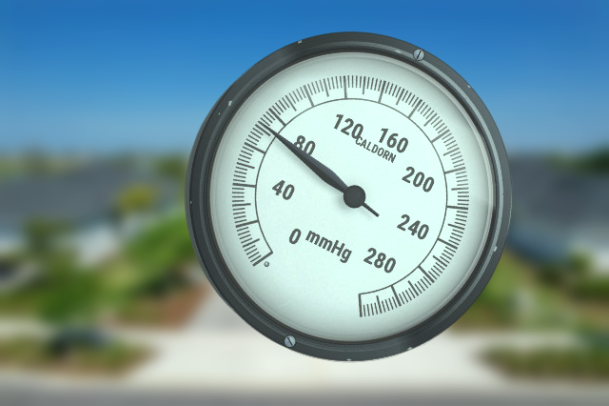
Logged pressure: 72 mmHg
